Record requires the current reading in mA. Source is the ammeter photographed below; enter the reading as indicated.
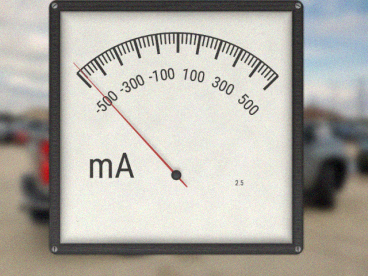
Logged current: -480 mA
